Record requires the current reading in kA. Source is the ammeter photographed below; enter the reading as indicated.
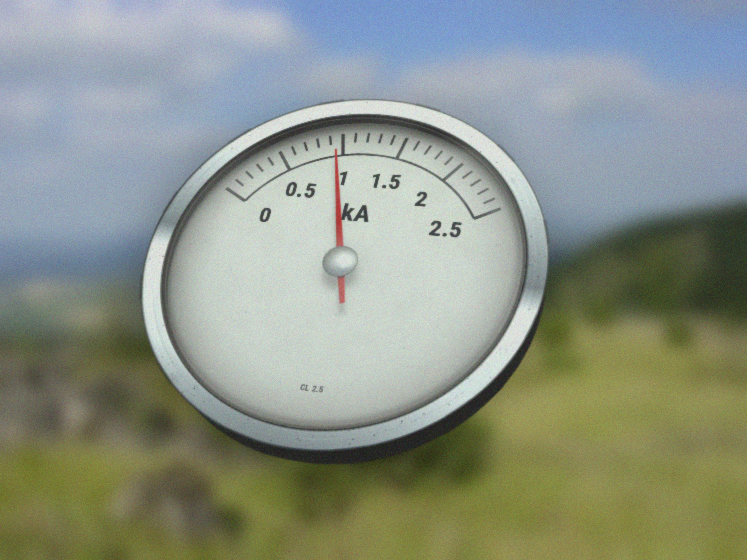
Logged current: 0.95 kA
